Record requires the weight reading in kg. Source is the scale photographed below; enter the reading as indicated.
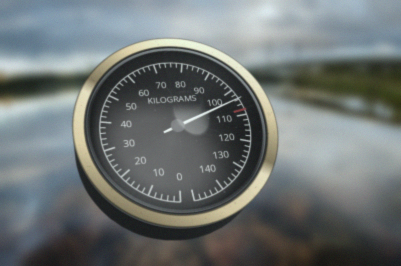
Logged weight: 104 kg
